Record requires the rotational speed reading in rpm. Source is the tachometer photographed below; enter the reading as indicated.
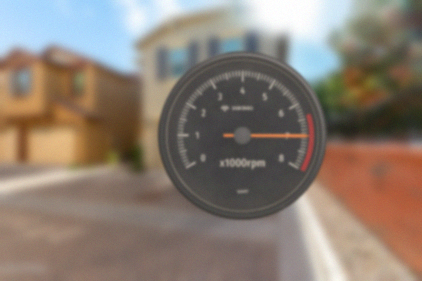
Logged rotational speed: 7000 rpm
